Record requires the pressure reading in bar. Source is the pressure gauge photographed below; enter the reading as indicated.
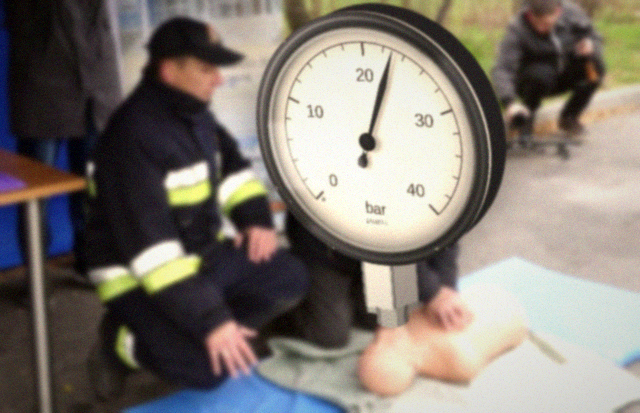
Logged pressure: 23 bar
